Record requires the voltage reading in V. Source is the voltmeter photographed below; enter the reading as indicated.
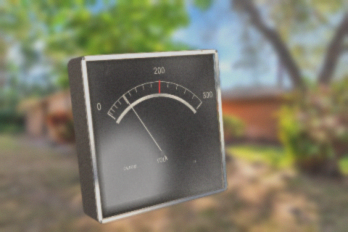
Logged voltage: 100 V
